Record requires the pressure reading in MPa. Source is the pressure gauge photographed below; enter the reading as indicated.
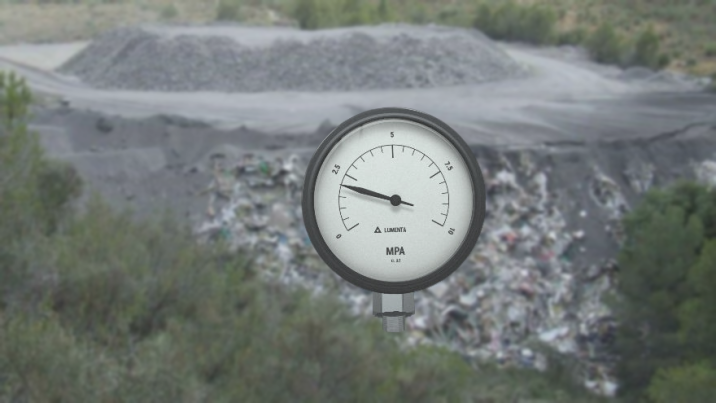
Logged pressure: 2 MPa
